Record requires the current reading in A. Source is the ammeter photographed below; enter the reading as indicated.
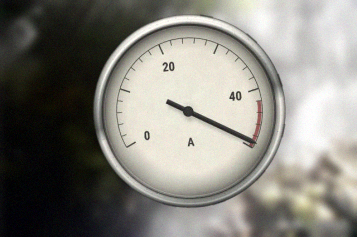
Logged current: 49 A
